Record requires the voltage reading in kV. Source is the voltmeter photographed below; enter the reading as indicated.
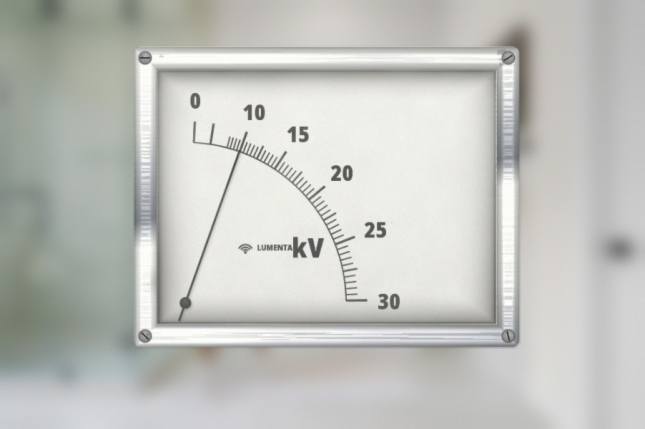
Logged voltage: 10 kV
